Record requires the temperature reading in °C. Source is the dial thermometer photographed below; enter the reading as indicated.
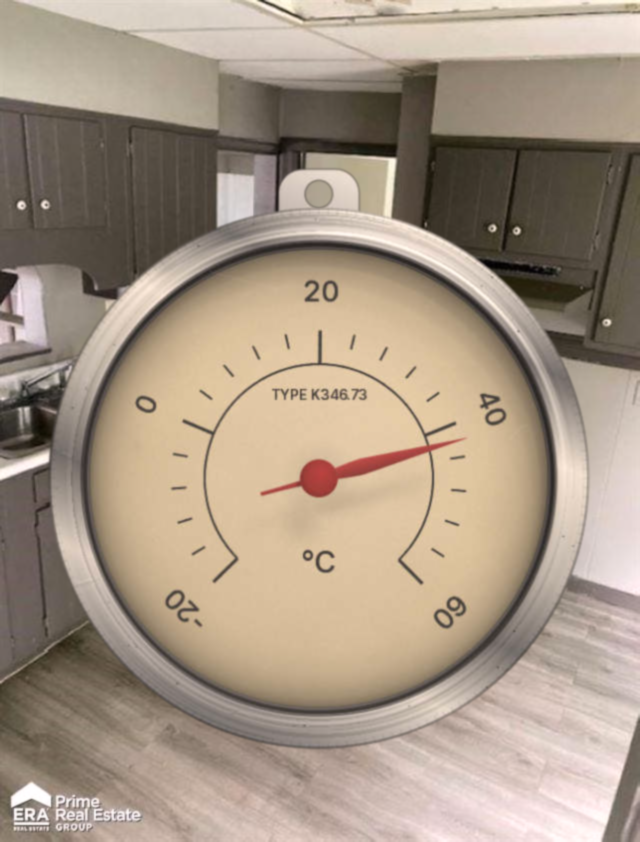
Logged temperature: 42 °C
